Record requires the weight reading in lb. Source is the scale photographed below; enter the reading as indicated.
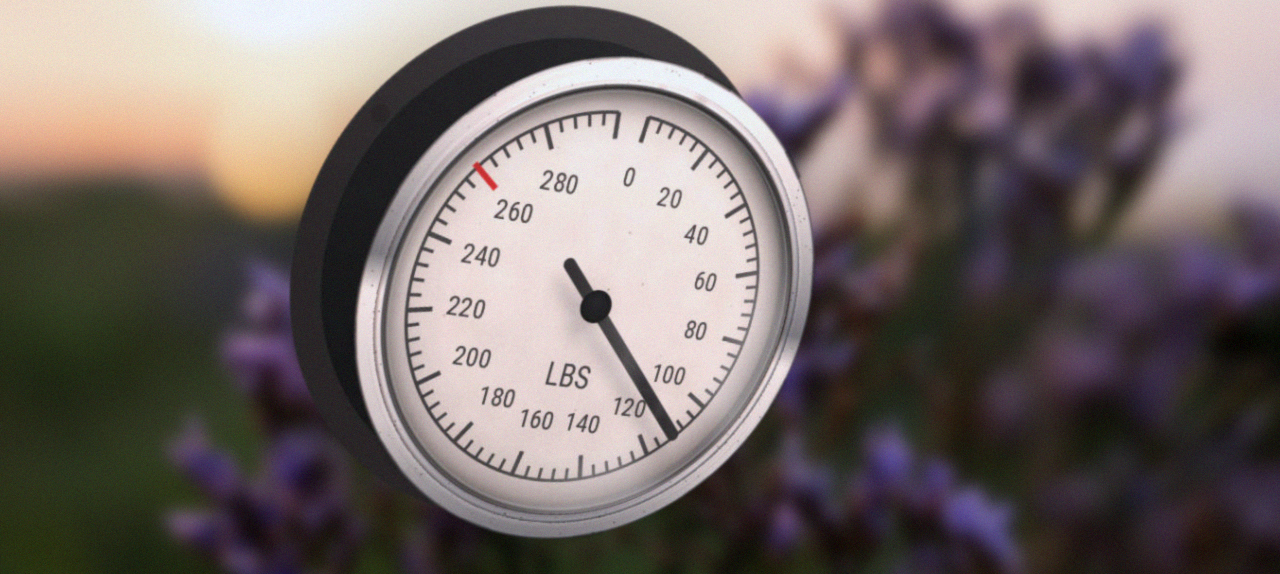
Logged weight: 112 lb
